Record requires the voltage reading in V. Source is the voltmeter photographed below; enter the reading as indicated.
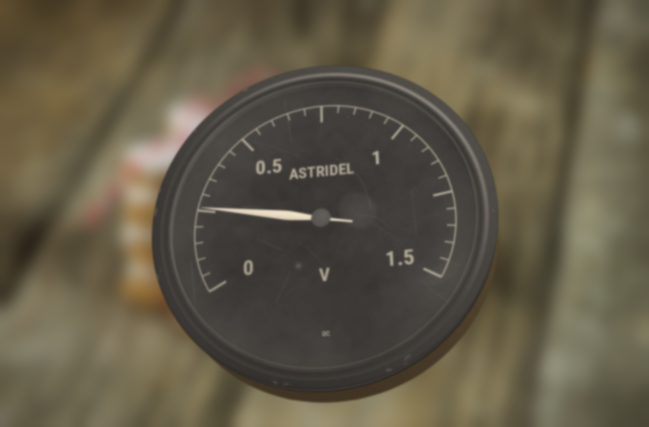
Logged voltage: 0.25 V
